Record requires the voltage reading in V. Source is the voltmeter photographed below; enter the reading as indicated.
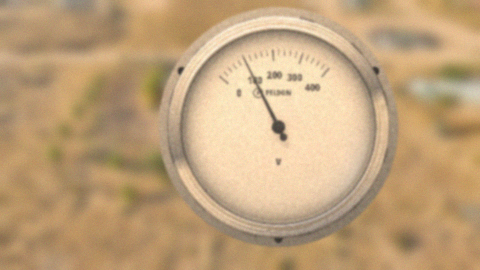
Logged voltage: 100 V
